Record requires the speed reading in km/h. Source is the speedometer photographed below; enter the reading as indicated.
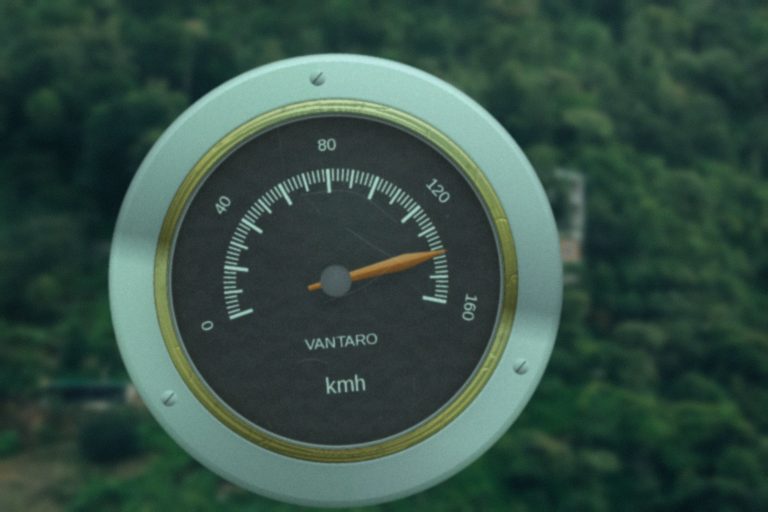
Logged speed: 140 km/h
